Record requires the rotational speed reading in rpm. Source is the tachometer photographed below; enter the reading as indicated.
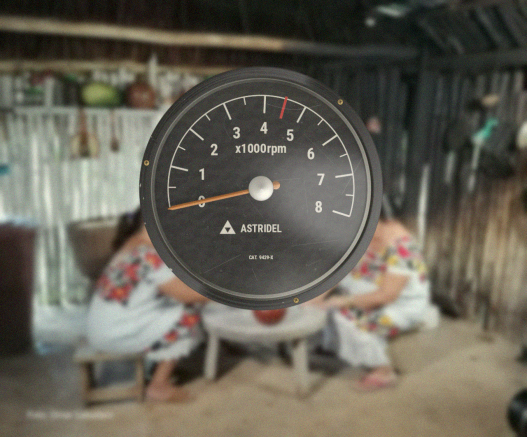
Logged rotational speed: 0 rpm
